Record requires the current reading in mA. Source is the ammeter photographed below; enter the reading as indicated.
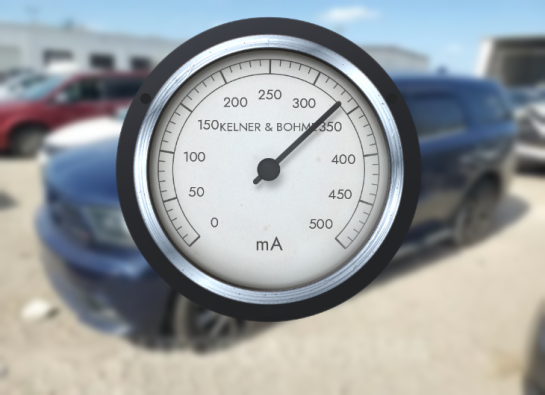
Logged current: 335 mA
